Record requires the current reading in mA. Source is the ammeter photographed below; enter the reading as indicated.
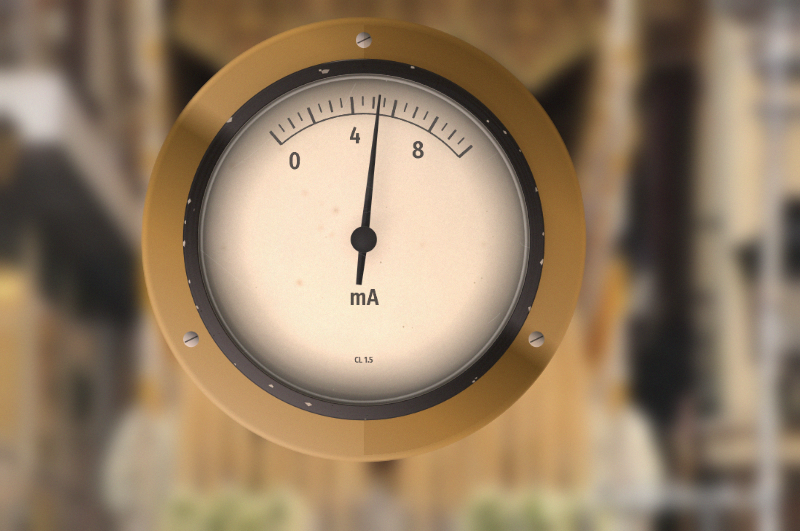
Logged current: 5.25 mA
